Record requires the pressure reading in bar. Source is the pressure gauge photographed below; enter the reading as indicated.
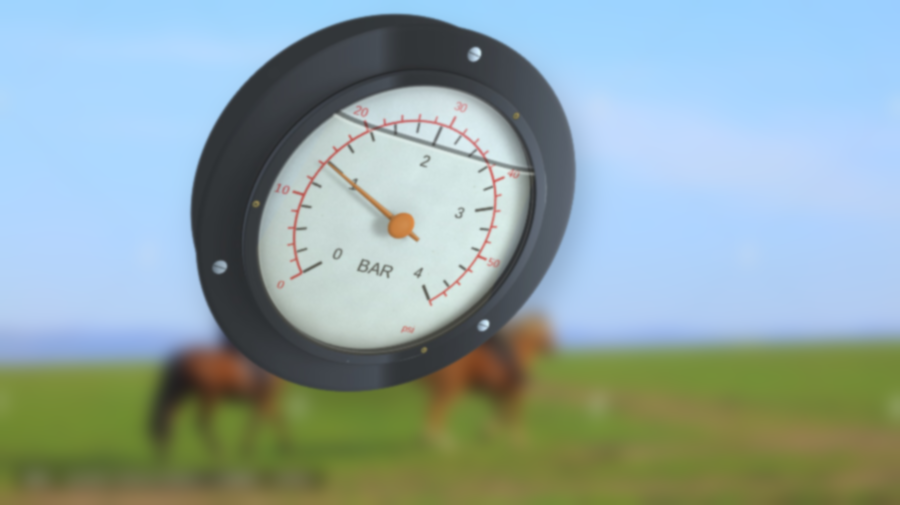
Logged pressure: 1 bar
